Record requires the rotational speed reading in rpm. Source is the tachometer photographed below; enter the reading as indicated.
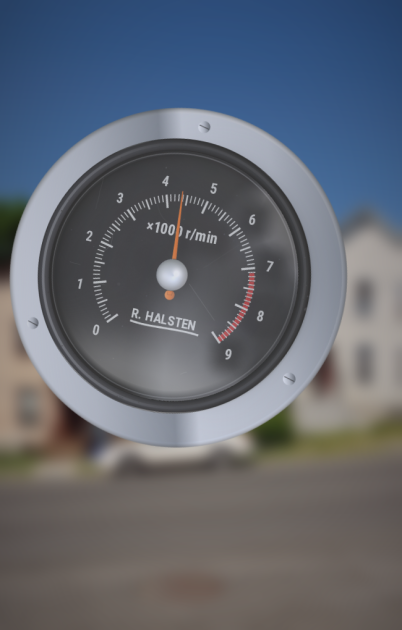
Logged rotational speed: 4400 rpm
